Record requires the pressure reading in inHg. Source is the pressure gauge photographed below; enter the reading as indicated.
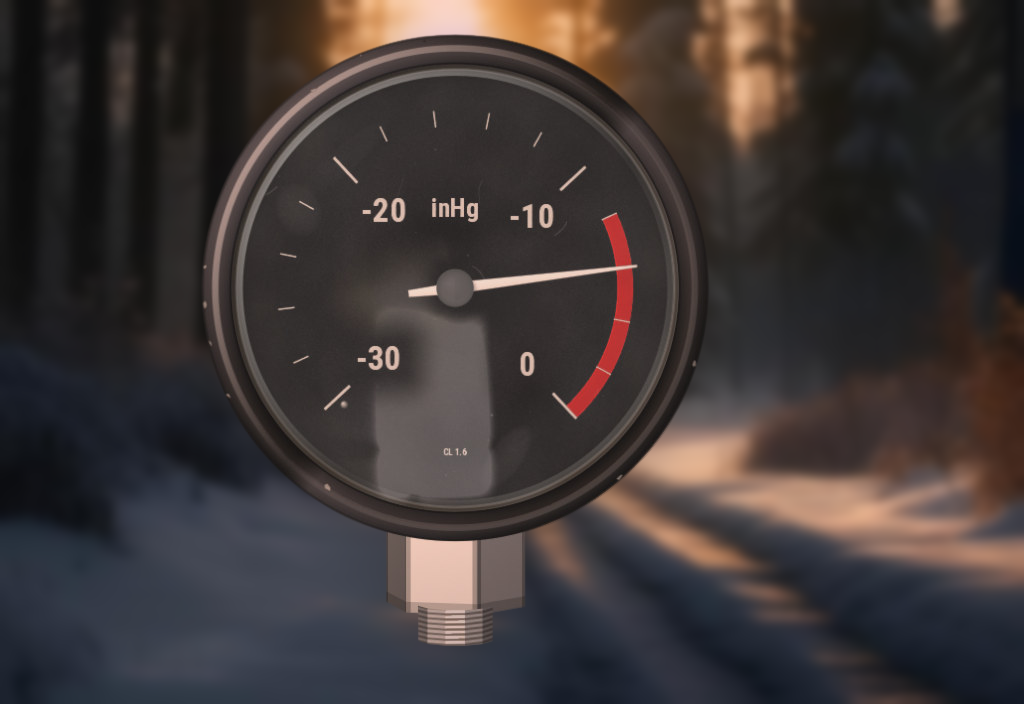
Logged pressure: -6 inHg
